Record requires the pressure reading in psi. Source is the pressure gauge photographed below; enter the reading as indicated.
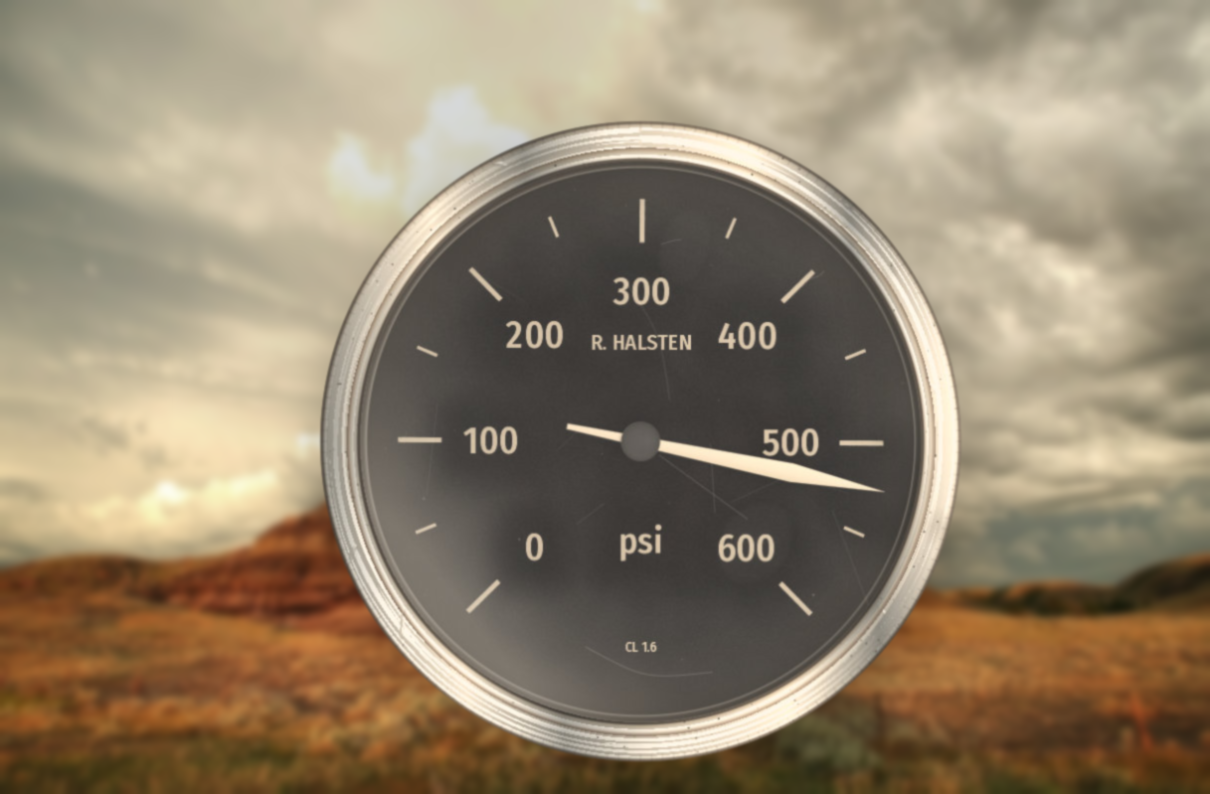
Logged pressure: 525 psi
